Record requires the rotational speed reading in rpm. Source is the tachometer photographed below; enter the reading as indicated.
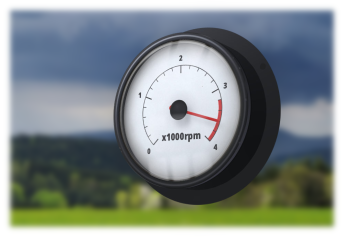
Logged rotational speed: 3600 rpm
